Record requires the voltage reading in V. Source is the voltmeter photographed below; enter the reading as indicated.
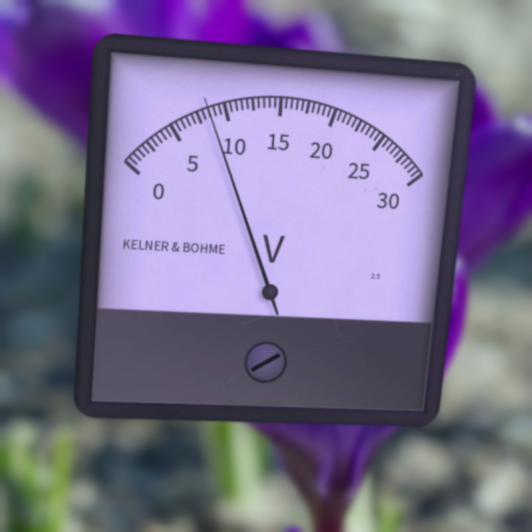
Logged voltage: 8.5 V
